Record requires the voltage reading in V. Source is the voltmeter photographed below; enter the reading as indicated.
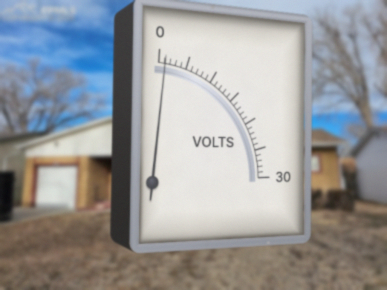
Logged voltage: 1 V
